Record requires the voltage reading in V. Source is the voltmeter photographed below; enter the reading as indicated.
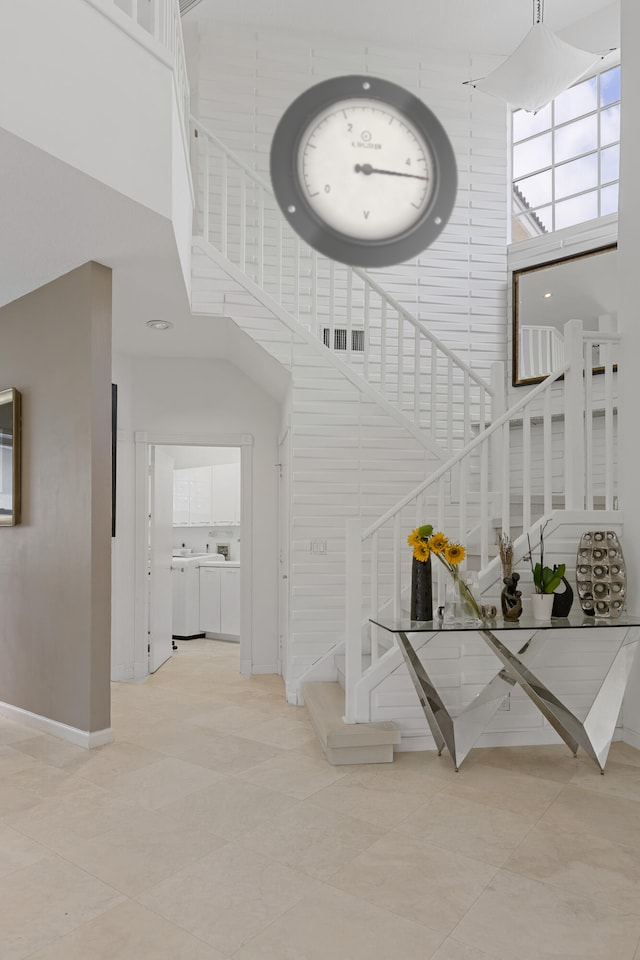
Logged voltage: 4.4 V
